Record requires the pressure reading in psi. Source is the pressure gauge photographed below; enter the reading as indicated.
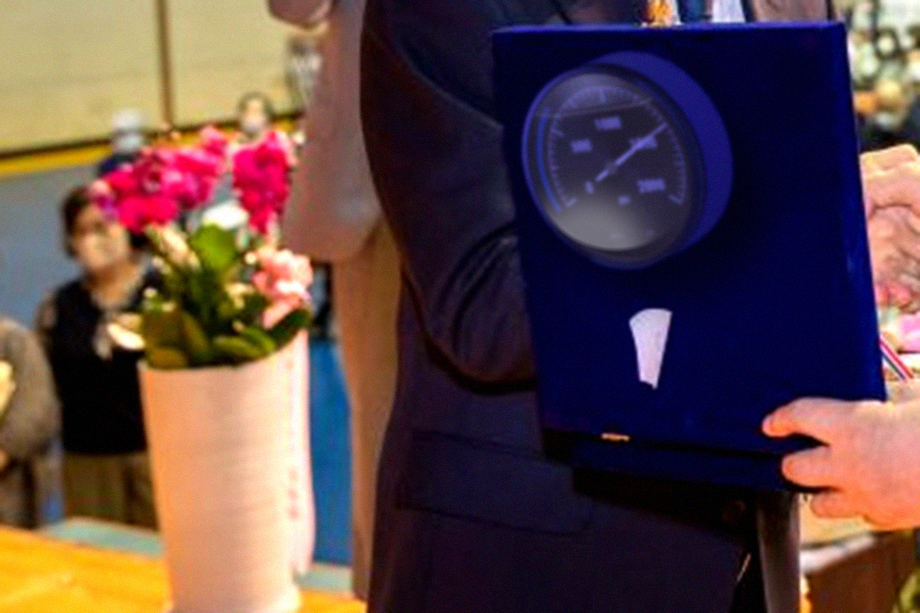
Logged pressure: 1500 psi
